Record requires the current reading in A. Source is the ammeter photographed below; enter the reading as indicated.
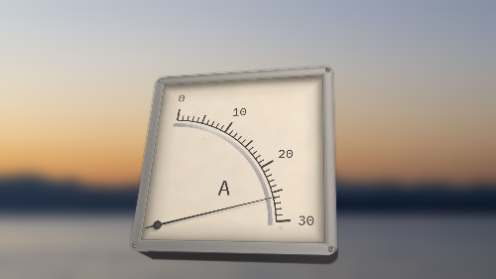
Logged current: 26 A
